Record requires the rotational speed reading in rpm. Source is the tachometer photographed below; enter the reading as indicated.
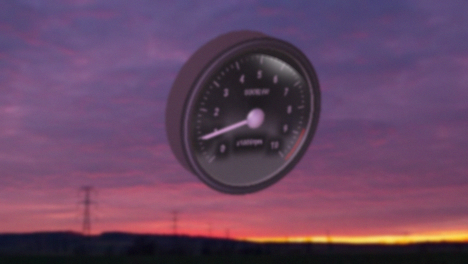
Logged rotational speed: 1000 rpm
